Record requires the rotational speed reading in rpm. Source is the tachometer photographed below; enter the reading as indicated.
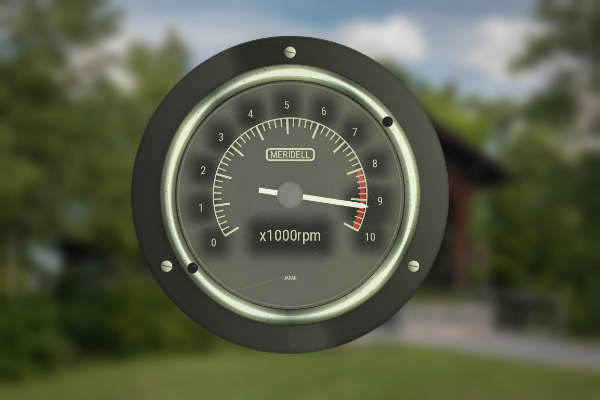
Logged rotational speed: 9200 rpm
